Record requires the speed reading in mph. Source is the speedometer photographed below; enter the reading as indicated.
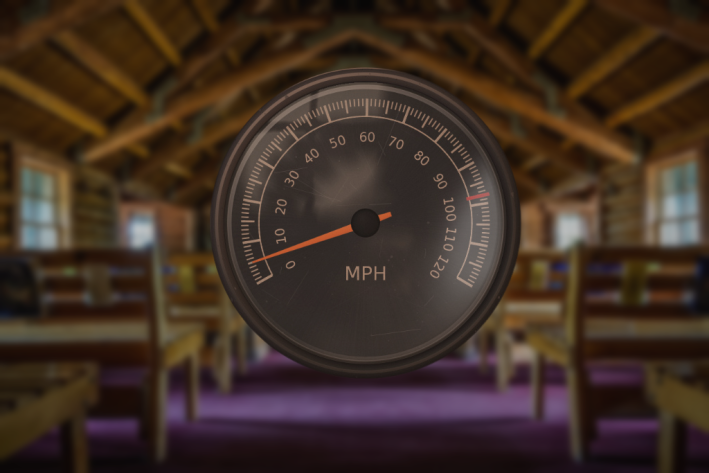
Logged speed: 5 mph
